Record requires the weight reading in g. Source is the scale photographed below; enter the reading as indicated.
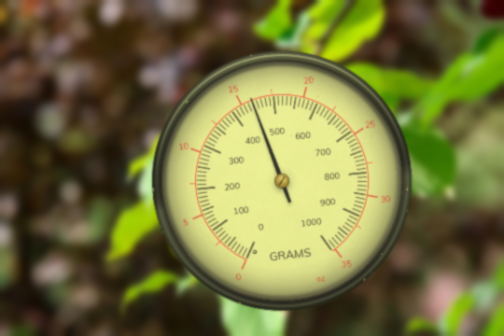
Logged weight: 450 g
